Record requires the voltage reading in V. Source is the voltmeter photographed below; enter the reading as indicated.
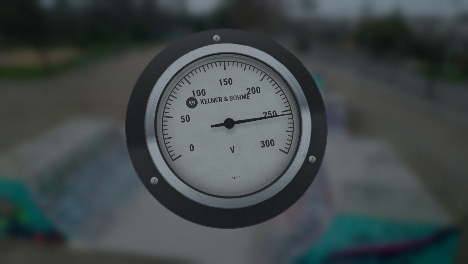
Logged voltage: 255 V
